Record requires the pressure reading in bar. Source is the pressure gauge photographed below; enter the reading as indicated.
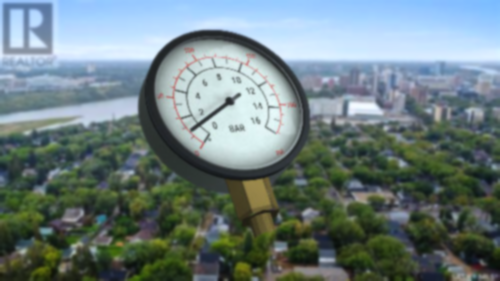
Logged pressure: 1 bar
